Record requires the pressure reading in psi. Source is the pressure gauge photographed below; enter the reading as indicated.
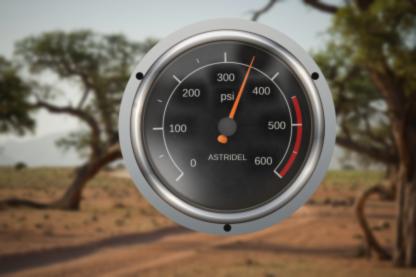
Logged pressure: 350 psi
